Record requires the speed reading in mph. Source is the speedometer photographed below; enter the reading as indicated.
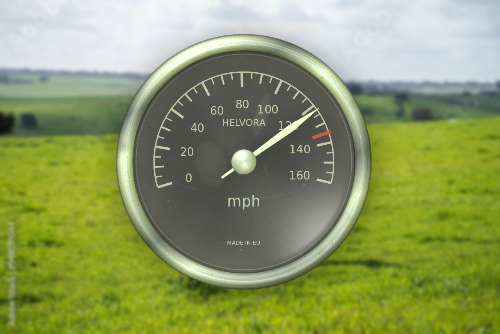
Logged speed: 122.5 mph
